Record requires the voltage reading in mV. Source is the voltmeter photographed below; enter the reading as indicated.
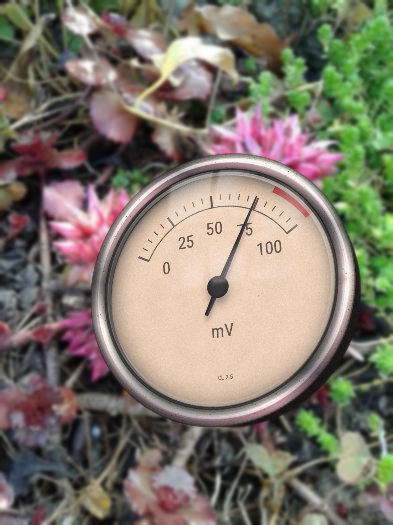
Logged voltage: 75 mV
